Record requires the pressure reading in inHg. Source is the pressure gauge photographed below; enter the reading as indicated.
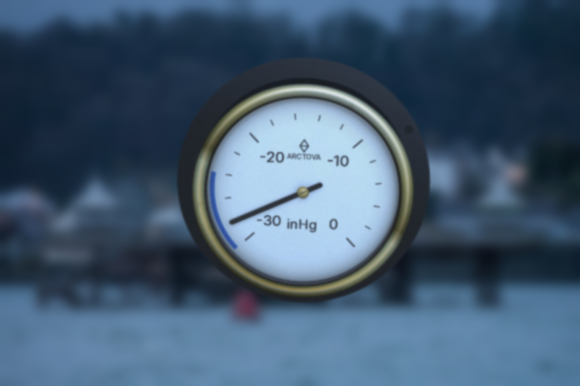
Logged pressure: -28 inHg
